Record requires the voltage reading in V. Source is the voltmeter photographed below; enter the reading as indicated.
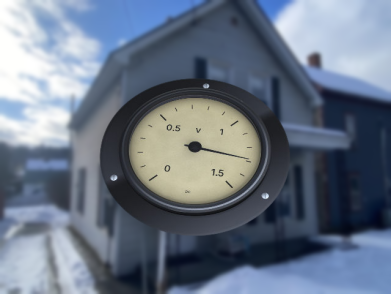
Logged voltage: 1.3 V
